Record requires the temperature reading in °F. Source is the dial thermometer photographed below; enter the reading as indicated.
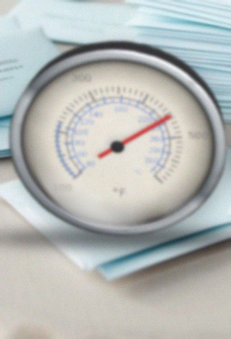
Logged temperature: 450 °F
